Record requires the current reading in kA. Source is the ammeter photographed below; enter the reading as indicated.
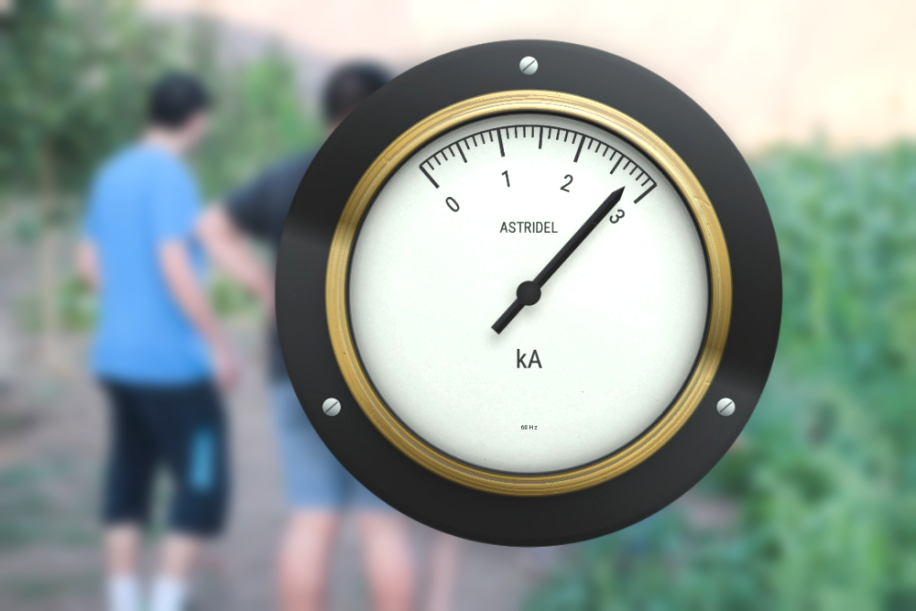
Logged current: 2.75 kA
